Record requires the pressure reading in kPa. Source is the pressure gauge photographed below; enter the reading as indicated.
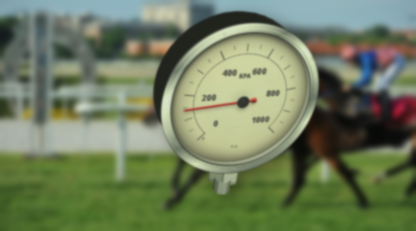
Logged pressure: 150 kPa
